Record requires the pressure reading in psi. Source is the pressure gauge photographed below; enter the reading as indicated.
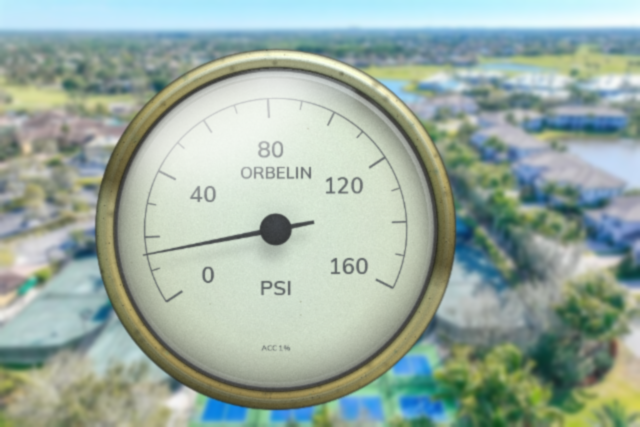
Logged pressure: 15 psi
